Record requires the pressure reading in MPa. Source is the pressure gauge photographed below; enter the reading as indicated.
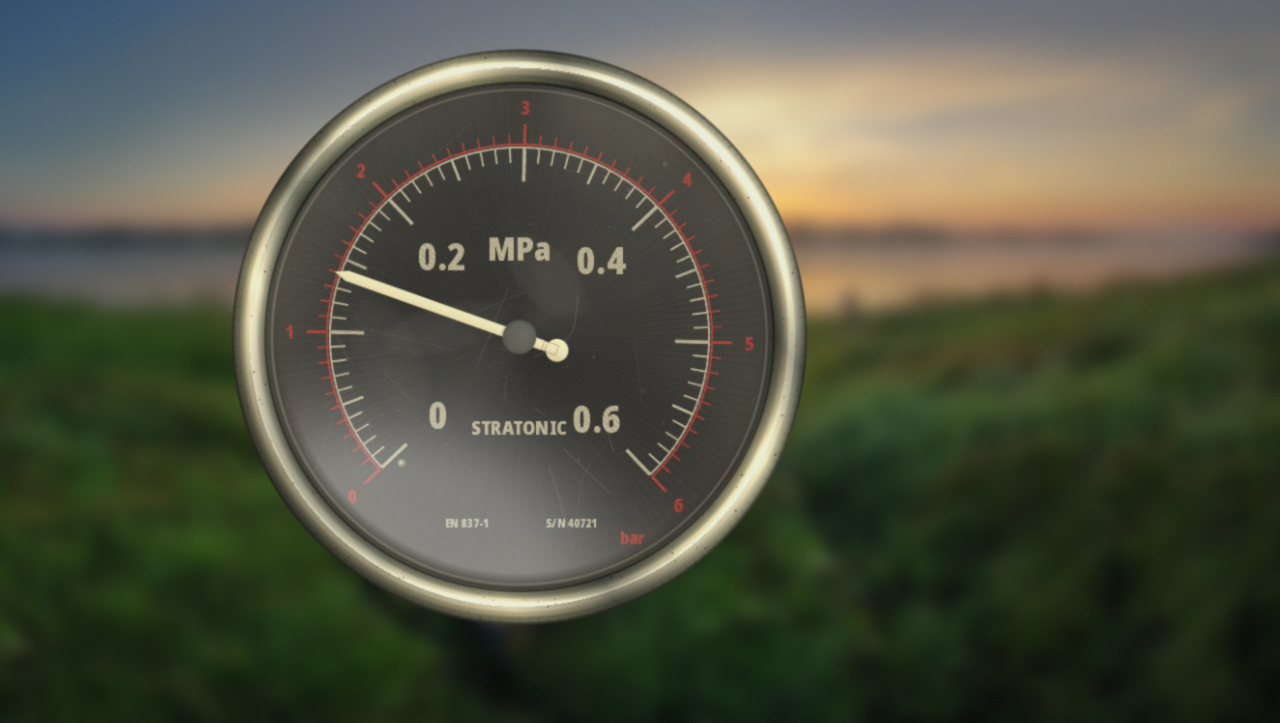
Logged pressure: 0.14 MPa
